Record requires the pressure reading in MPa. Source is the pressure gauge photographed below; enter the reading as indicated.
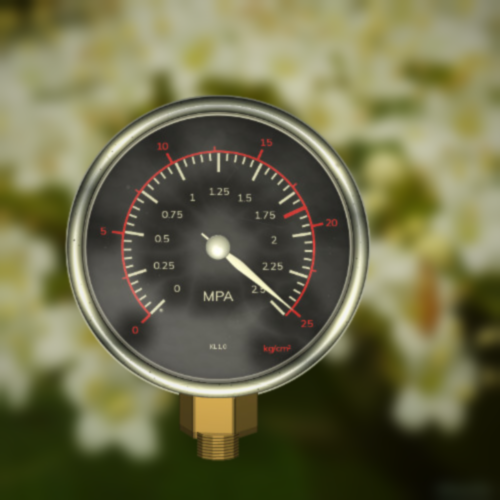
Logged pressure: 2.45 MPa
